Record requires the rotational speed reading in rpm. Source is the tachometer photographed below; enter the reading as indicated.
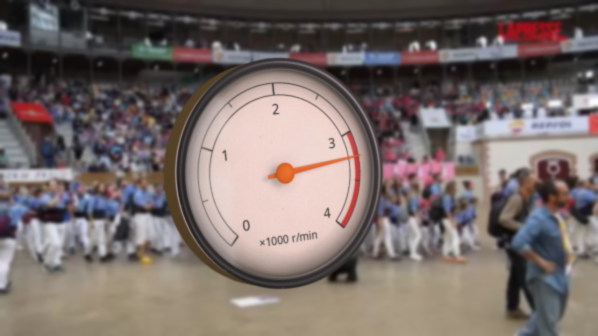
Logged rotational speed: 3250 rpm
